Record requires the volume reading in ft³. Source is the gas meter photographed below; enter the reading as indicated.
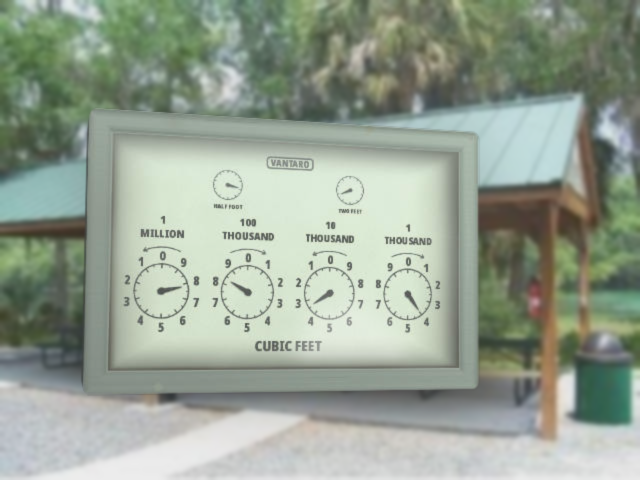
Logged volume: 783400 ft³
